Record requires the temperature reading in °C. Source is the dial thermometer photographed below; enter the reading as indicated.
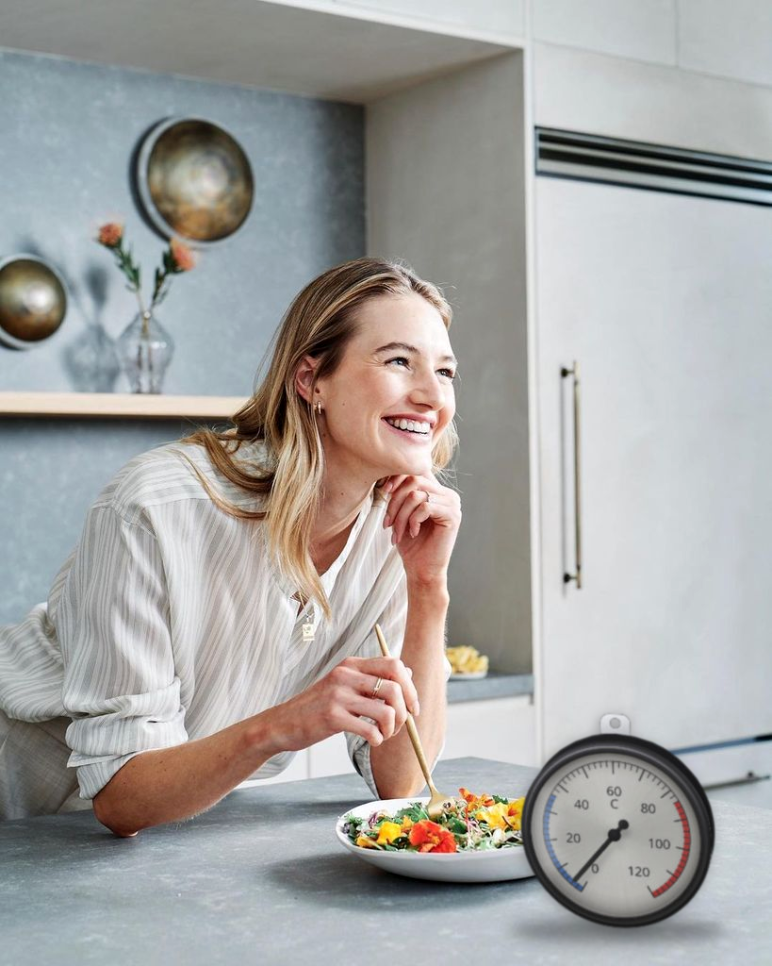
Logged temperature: 4 °C
